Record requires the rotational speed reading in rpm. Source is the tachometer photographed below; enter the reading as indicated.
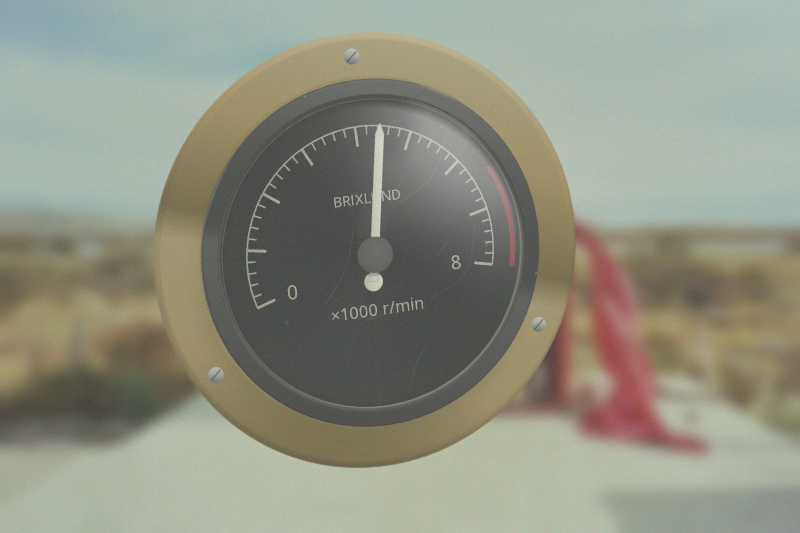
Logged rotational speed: 4400 rpm
